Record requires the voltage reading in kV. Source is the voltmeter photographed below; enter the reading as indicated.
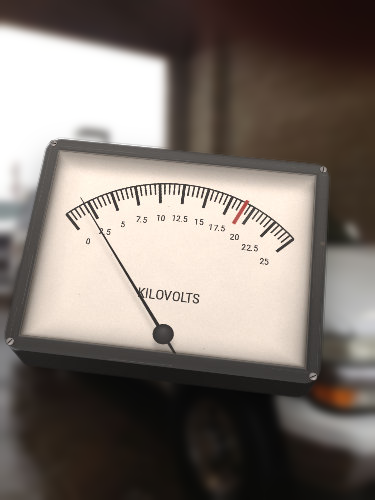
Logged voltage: 2 kV
